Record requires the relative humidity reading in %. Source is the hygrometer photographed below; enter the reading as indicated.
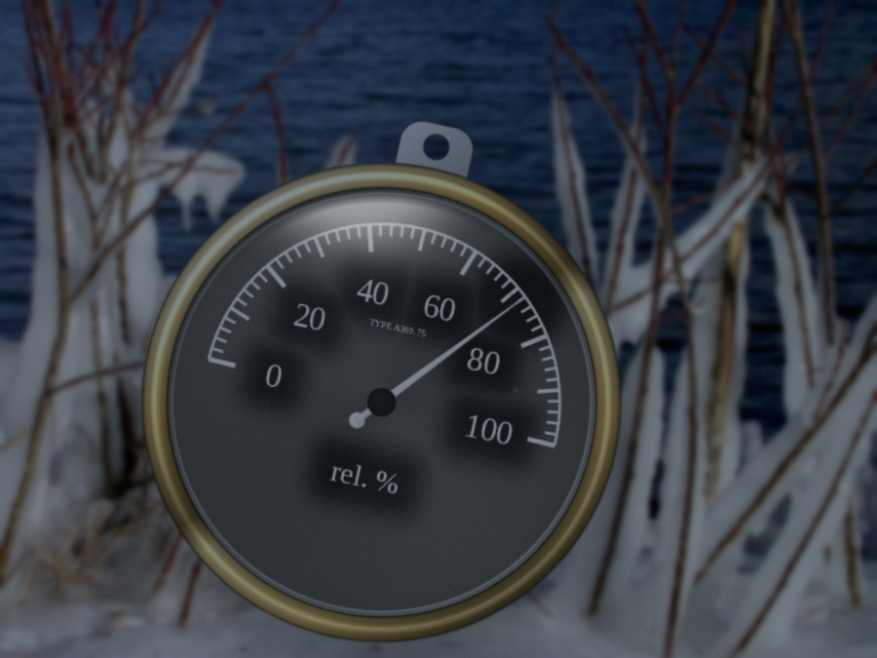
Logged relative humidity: 72 %
